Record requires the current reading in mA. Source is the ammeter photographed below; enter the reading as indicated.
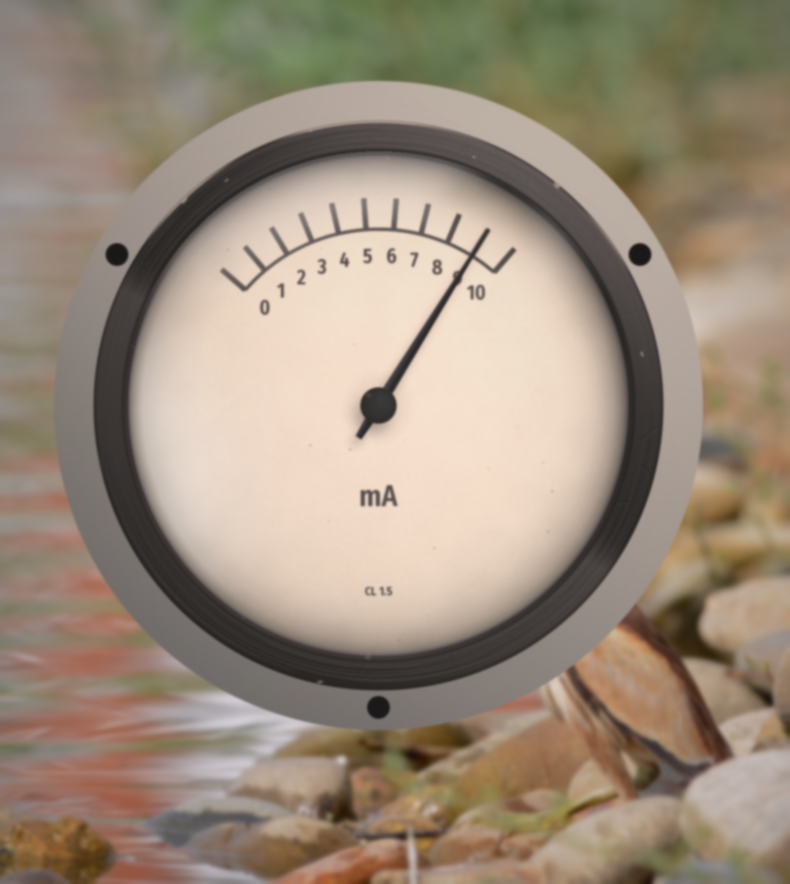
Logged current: 9 mA
